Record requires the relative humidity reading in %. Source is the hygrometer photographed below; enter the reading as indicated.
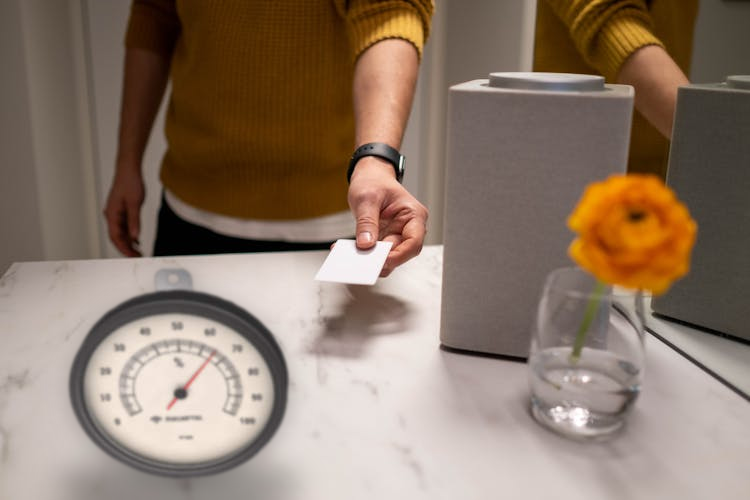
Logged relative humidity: 65 %
